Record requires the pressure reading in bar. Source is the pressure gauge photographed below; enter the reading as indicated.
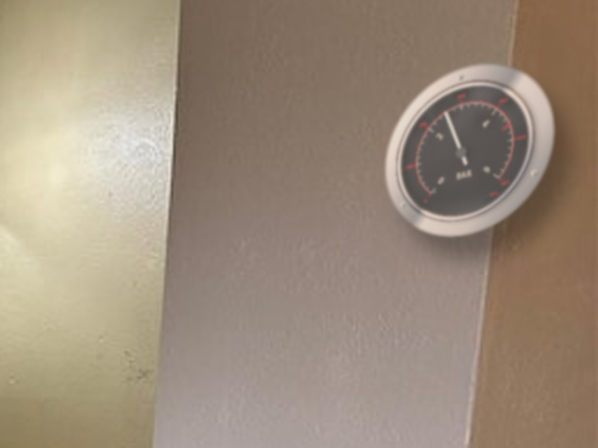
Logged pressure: 2.6 bar
